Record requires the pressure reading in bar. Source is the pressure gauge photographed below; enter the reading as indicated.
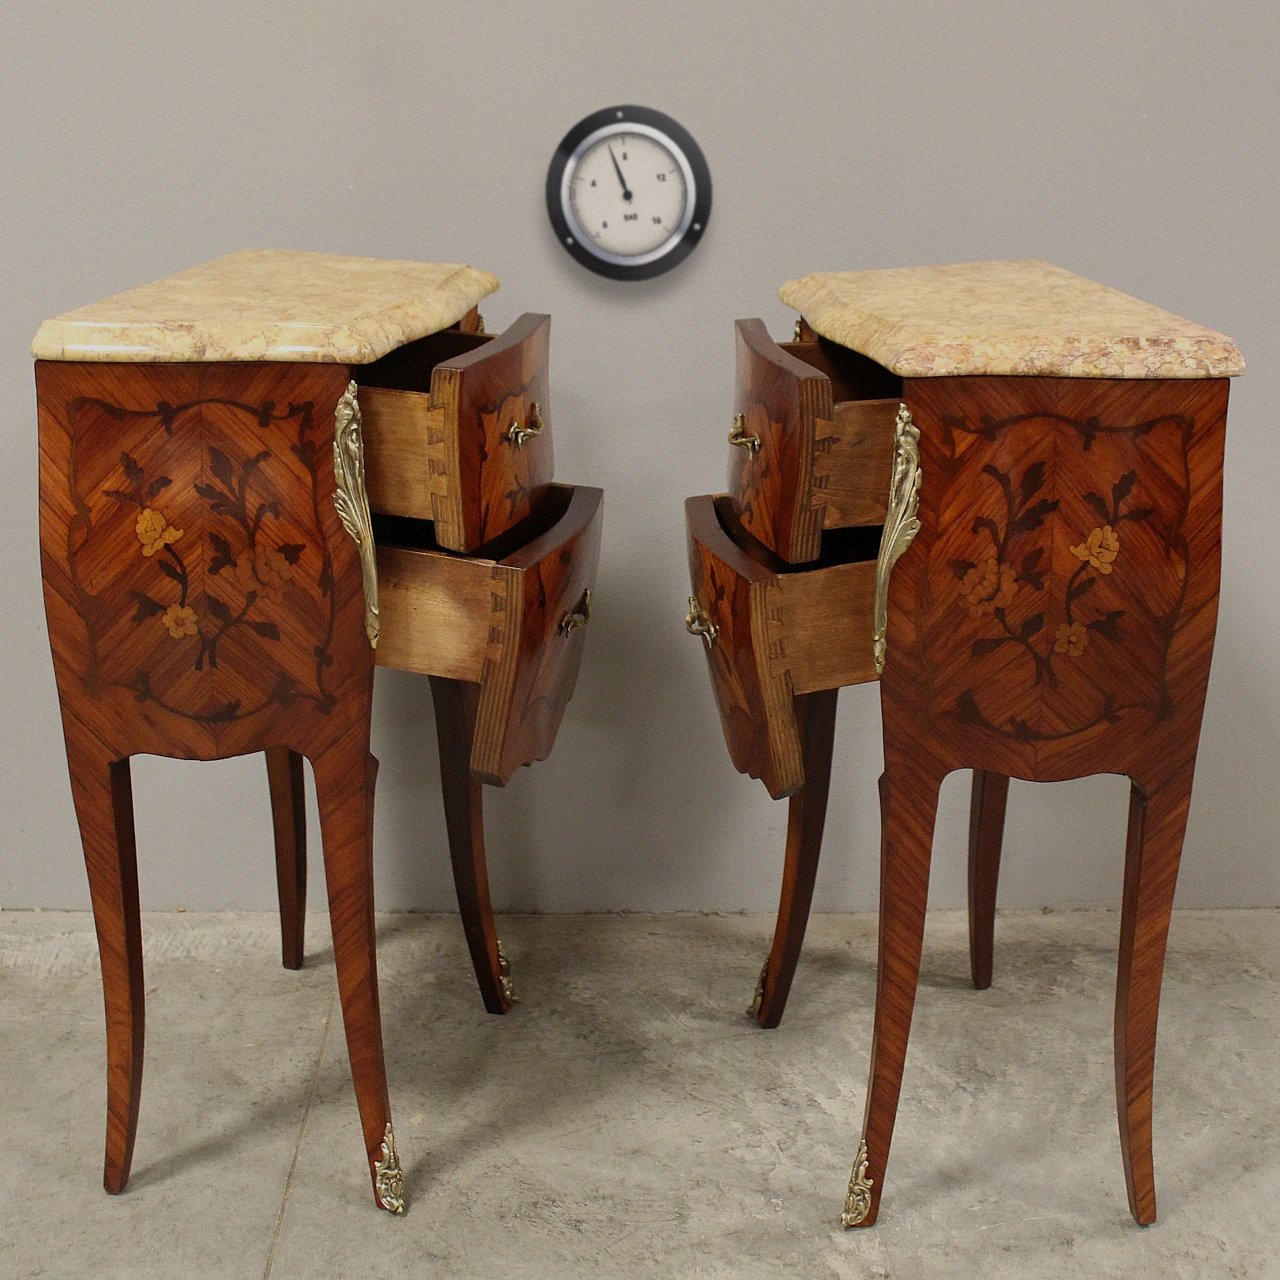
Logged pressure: 7 bar
